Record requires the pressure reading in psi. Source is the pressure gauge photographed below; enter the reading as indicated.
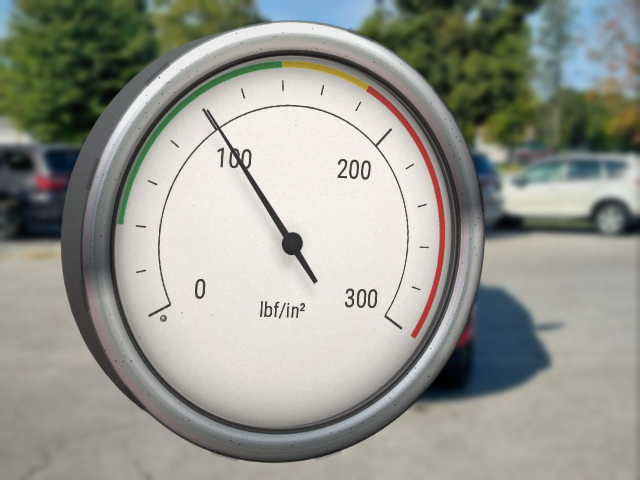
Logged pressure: 100 psi
